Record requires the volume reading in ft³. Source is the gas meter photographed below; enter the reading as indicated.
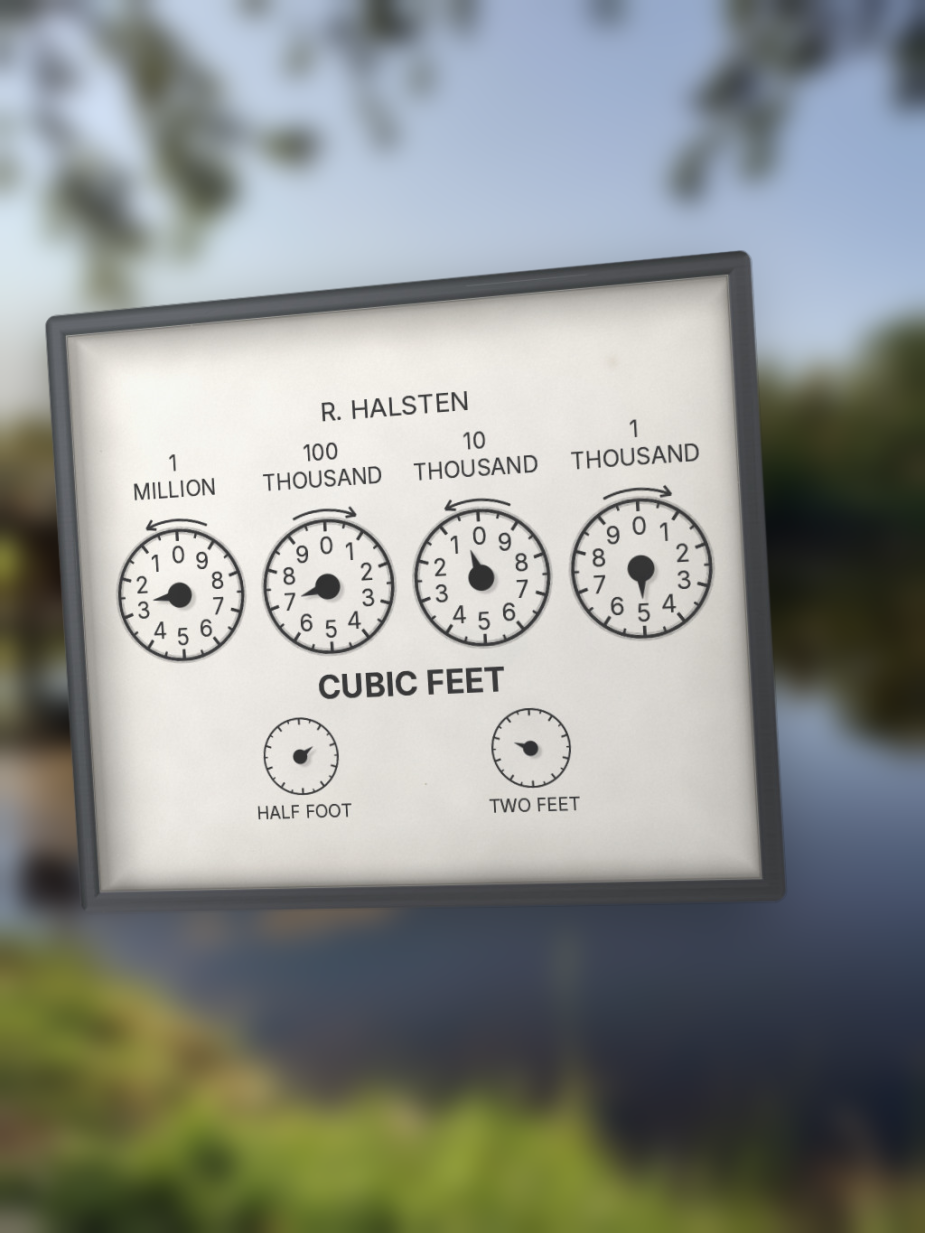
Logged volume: 270500 ft³
